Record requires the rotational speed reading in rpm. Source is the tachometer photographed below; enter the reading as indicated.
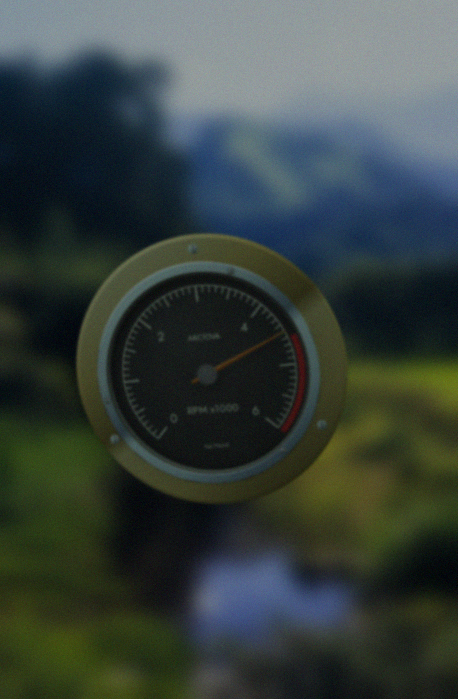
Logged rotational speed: 4500 rpm
